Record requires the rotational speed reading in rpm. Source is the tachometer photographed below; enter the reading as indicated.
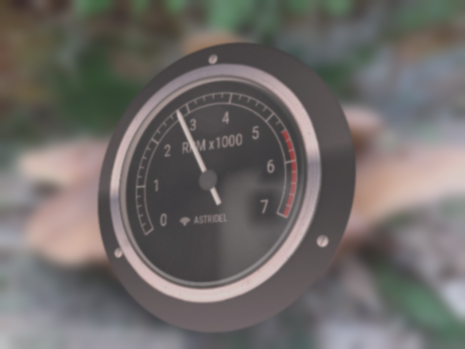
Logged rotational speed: 2800 rpm
